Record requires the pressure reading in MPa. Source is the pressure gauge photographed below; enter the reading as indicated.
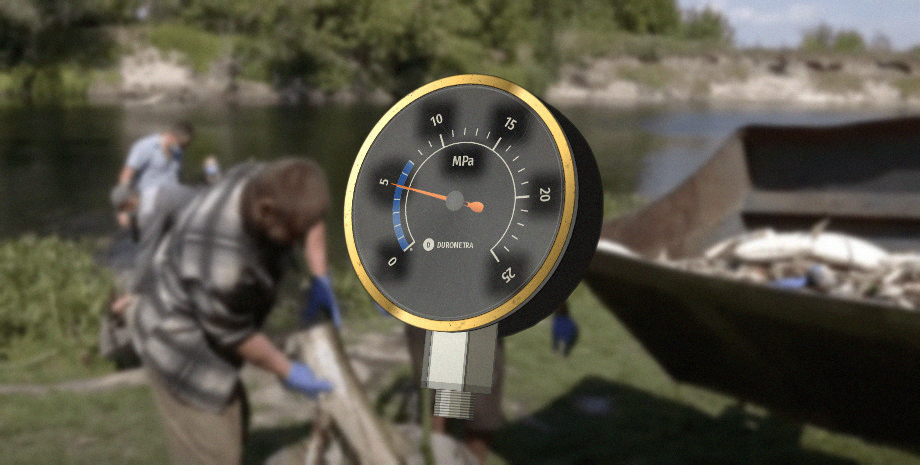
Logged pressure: 5 MPa
